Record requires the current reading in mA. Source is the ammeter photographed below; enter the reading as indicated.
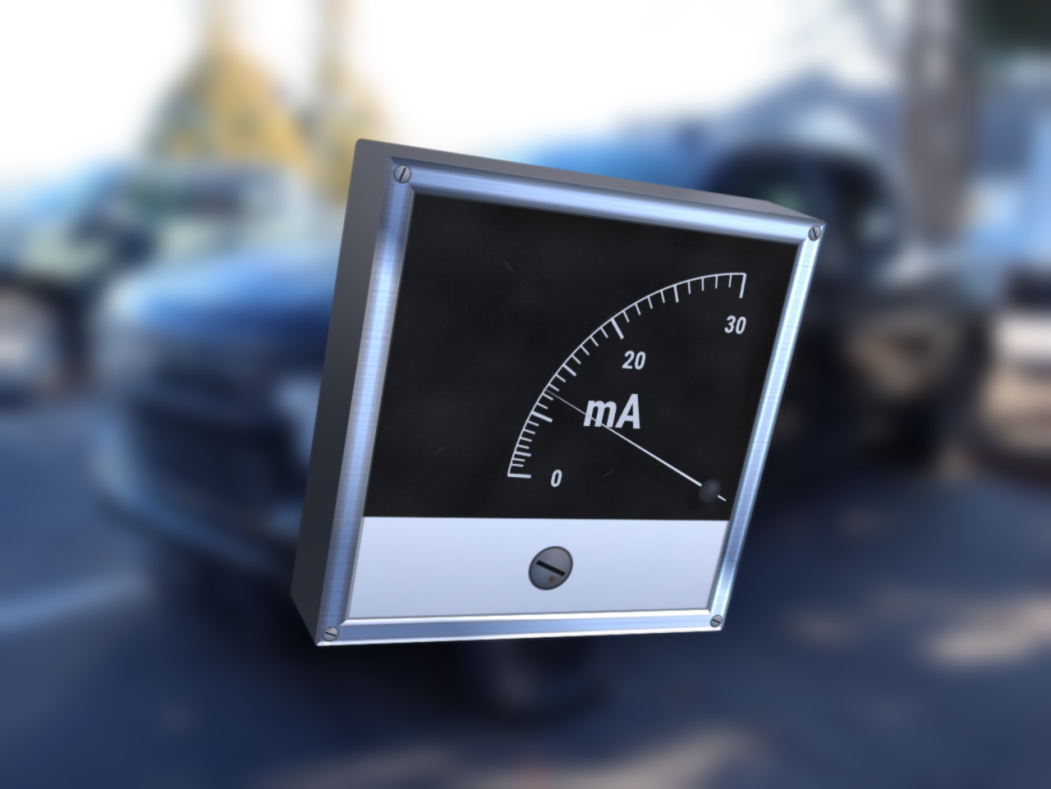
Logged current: 12.5 mA
